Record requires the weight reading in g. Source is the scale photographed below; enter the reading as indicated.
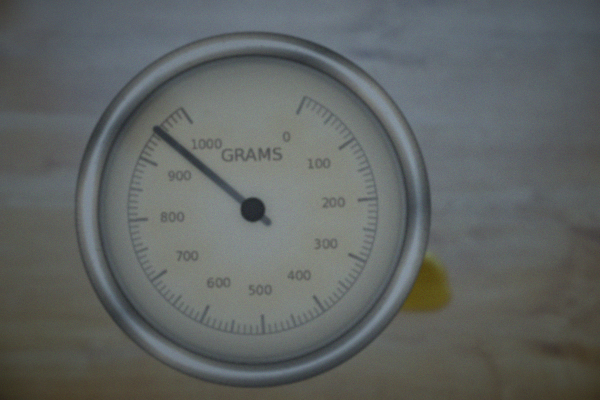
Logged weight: 950 g
